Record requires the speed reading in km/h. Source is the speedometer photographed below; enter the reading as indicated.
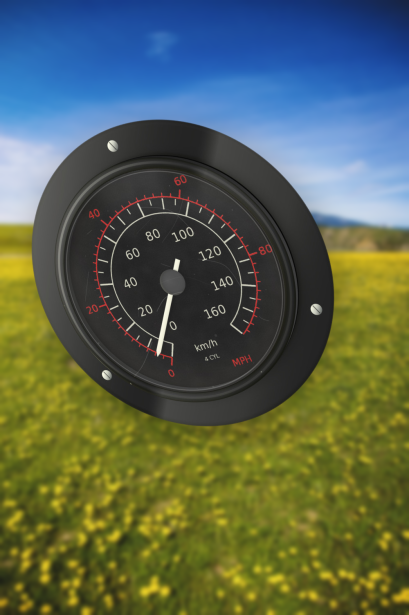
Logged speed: 5 km/h
